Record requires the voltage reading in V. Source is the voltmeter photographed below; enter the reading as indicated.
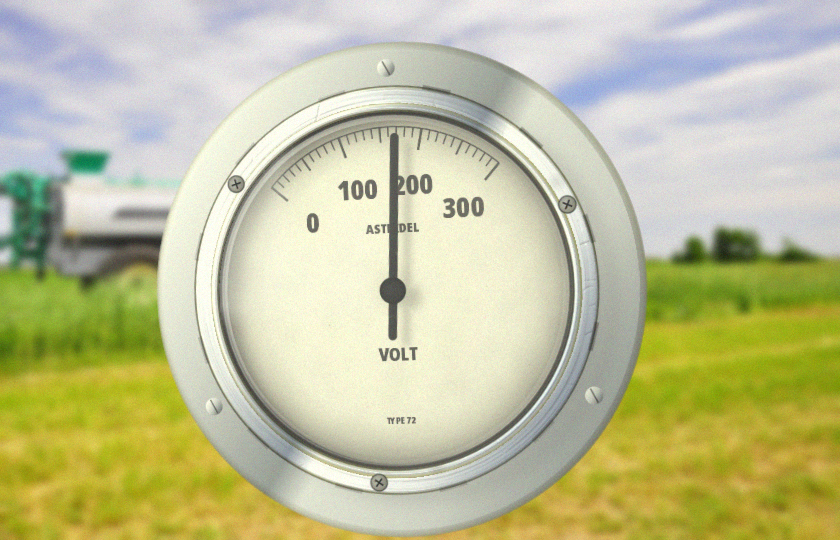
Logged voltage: 170 V
